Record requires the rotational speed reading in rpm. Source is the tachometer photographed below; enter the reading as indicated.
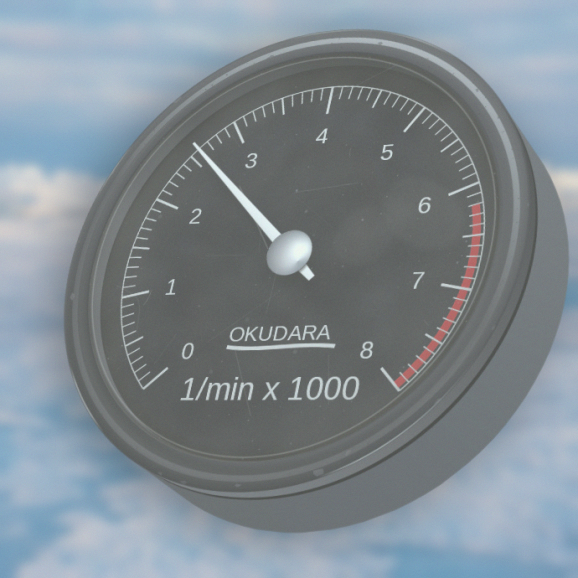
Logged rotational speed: 2600 rpm
